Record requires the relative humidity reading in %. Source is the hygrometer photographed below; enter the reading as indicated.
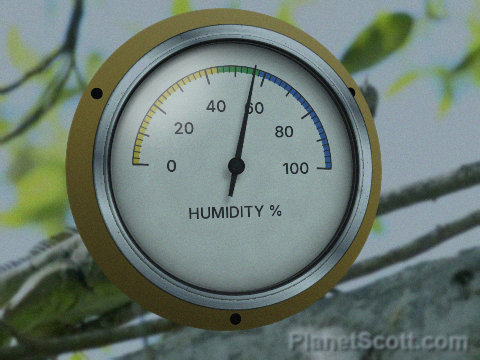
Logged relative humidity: 56 %
